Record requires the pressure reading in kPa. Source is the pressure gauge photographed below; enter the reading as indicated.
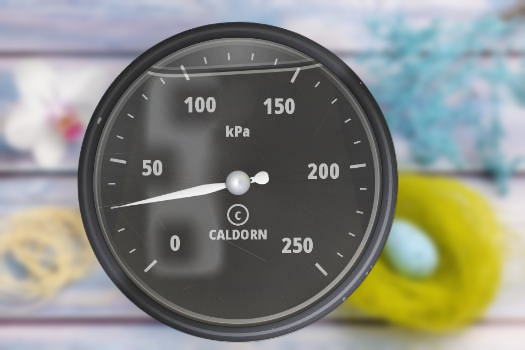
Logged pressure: 30 kPa
